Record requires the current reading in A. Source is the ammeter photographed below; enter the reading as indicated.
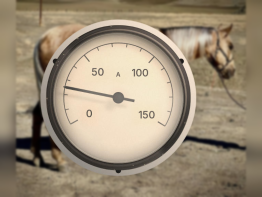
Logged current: 25 A
